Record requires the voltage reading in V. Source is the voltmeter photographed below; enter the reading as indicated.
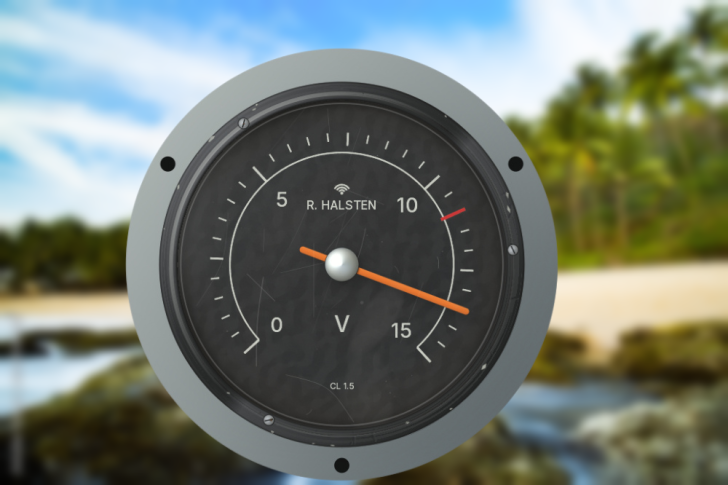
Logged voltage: 13.5 V
